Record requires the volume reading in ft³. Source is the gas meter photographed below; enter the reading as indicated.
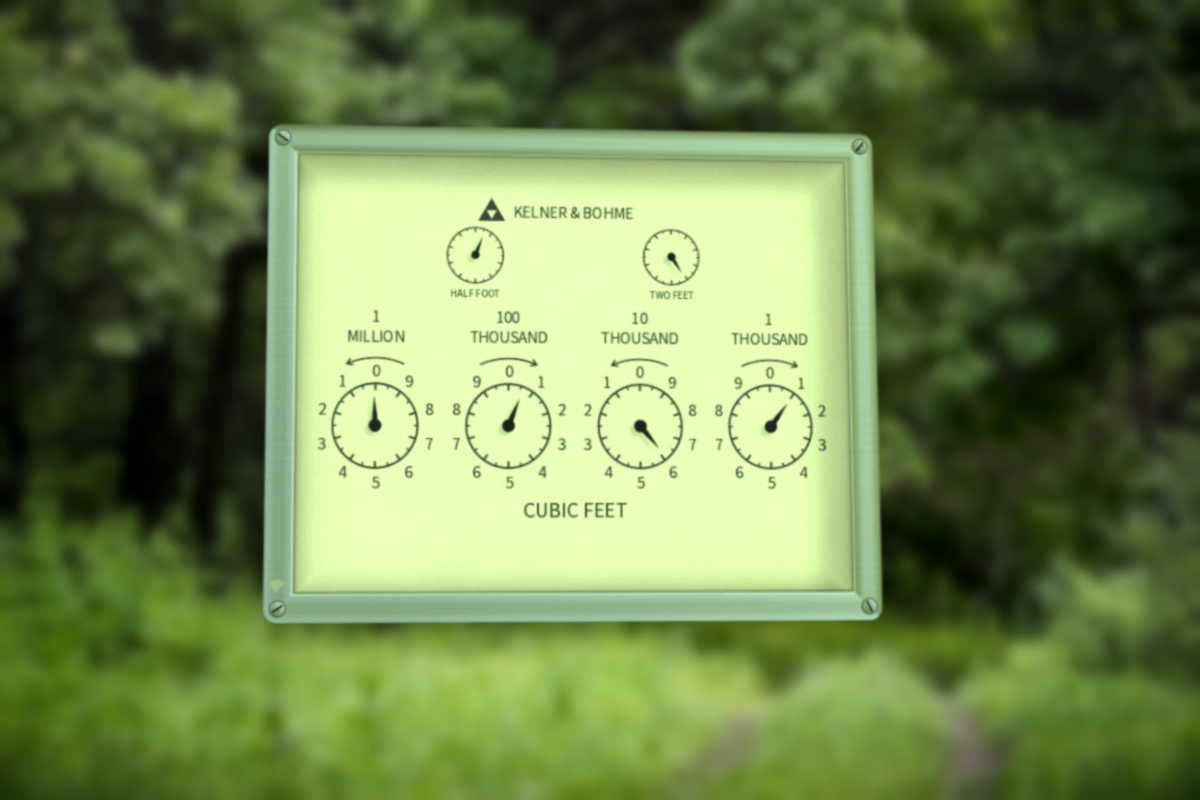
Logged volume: 6100 ft³
